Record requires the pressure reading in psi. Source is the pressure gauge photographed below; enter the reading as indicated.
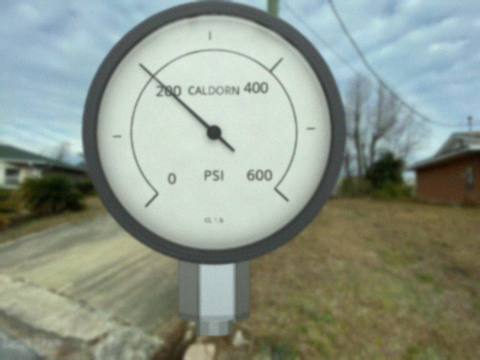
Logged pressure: 200 psi
